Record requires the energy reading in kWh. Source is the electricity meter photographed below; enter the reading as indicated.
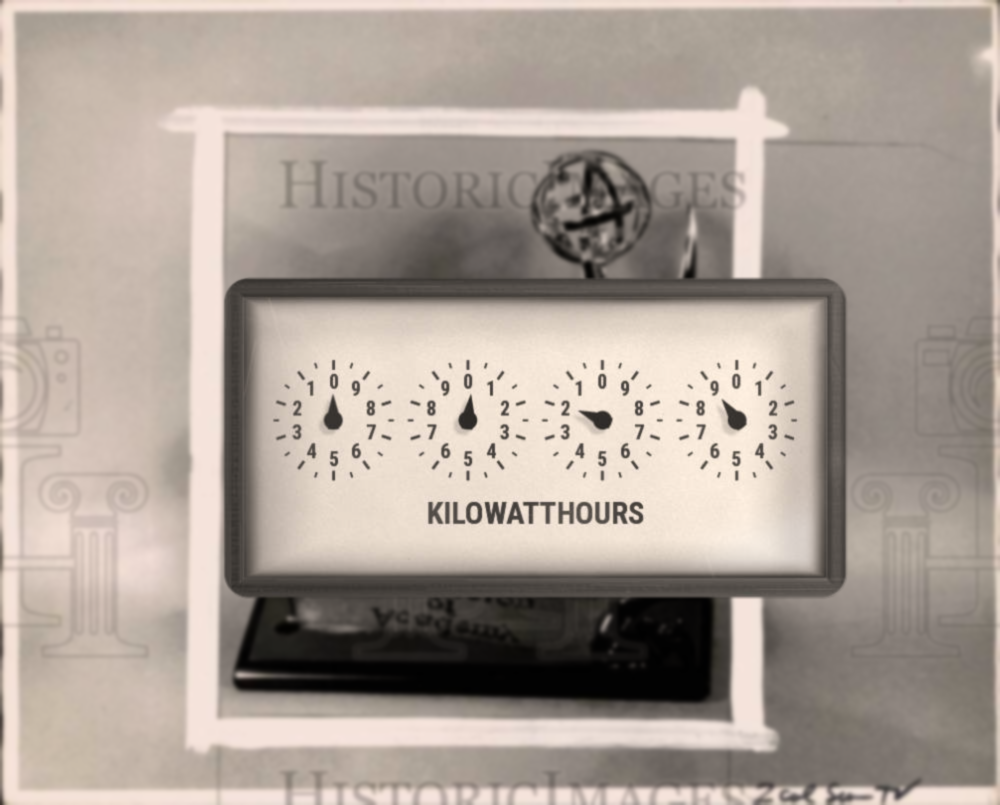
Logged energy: 19 kWh
